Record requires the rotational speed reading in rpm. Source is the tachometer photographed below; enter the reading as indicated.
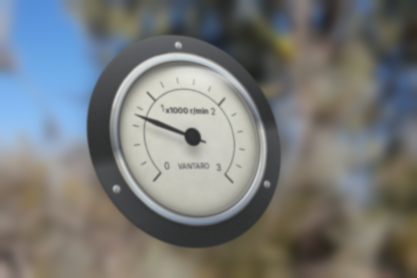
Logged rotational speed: 700 rpm
